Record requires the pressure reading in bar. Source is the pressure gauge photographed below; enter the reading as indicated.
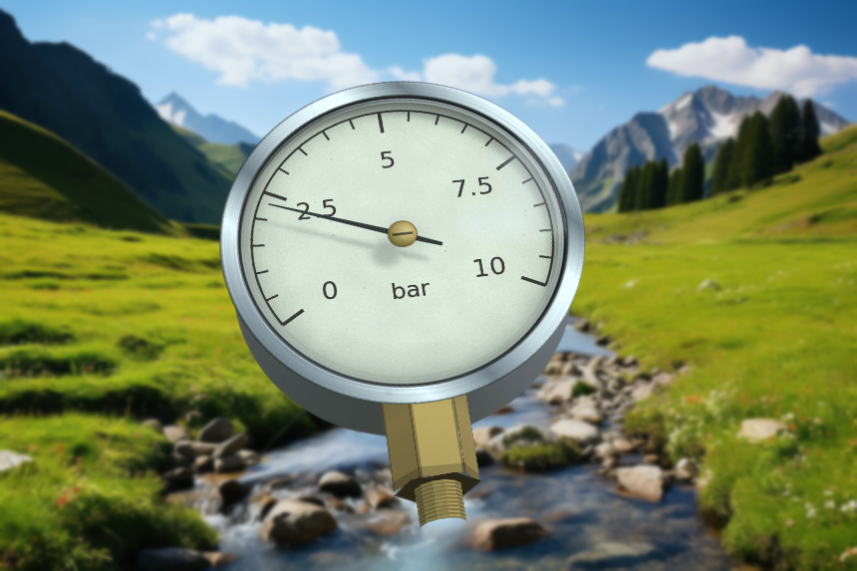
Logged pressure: 2.25 bar
